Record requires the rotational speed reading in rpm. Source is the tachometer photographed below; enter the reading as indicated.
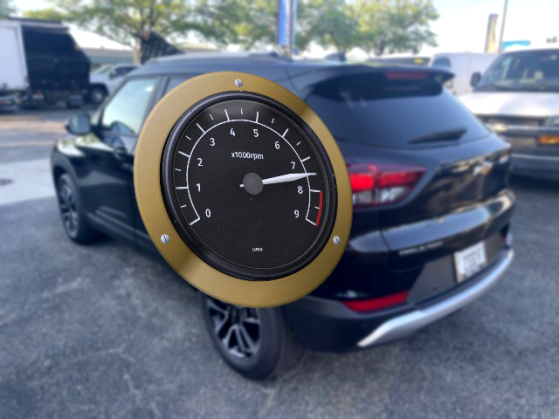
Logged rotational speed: 7500 rpm
